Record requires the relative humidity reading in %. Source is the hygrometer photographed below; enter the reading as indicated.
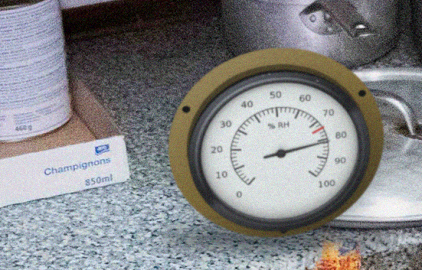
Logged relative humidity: 80 %
